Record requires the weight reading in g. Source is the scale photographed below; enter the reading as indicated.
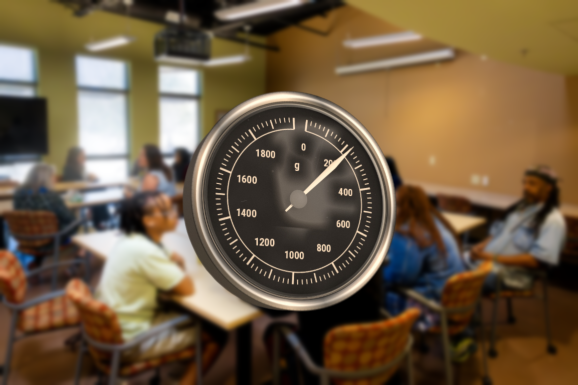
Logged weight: 220 g
